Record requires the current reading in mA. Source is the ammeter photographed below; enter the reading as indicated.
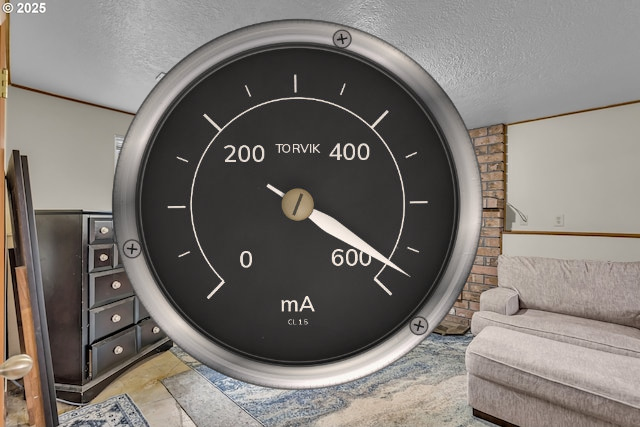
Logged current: 575 mA
